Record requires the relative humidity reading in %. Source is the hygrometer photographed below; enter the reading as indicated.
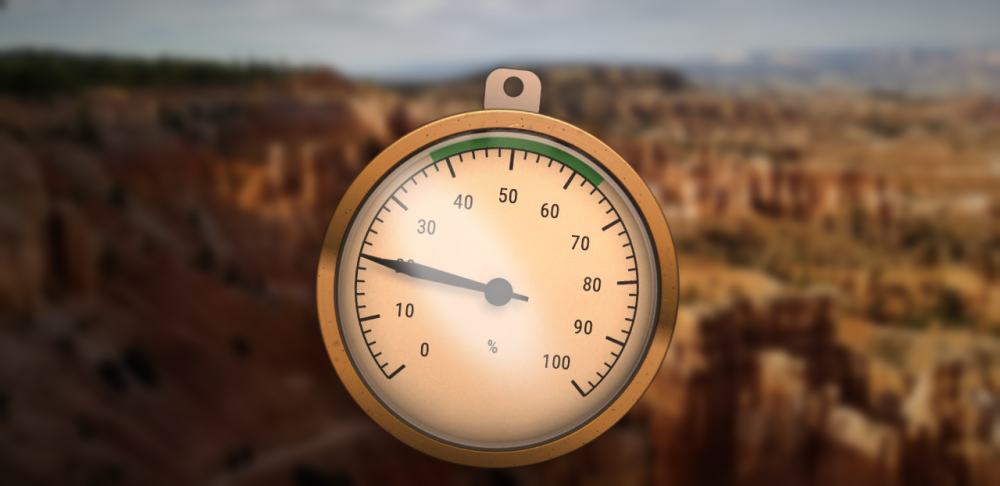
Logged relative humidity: 20 %
